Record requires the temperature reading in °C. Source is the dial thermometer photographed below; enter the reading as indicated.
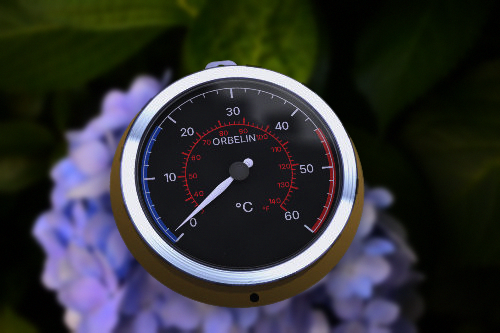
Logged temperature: 1 °C
